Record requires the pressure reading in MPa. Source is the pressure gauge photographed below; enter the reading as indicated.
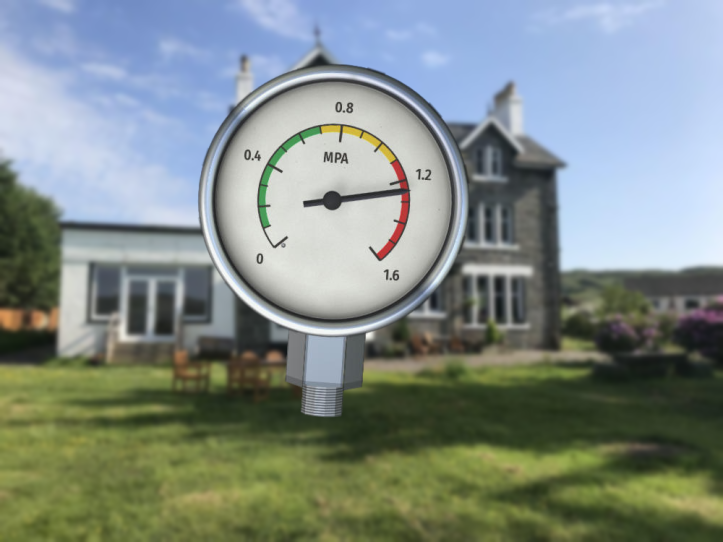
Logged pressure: 1.25 MPa
